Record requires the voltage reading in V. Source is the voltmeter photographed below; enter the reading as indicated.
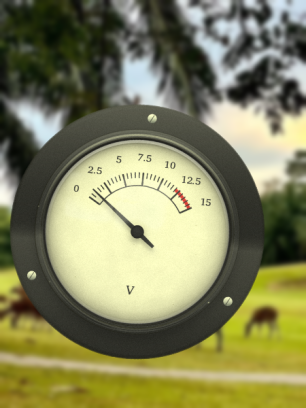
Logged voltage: 1 V
